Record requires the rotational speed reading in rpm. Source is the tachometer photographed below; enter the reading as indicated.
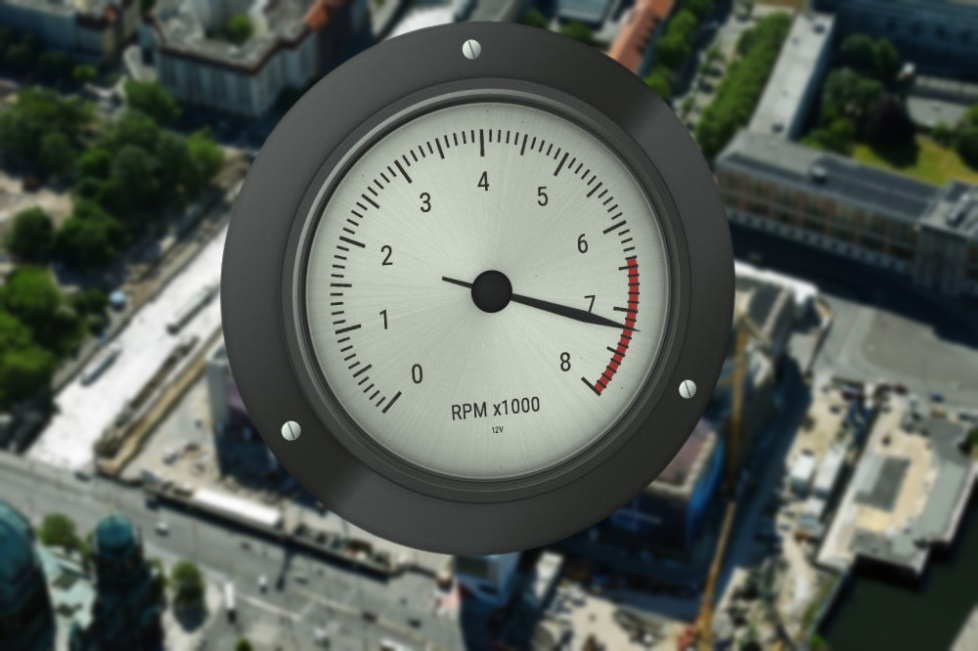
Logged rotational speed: 7200 rpm
